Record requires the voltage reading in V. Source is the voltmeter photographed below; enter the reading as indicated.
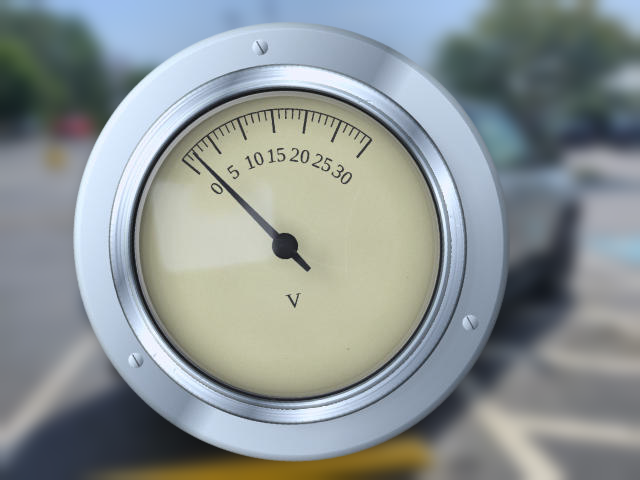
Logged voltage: 2 V
